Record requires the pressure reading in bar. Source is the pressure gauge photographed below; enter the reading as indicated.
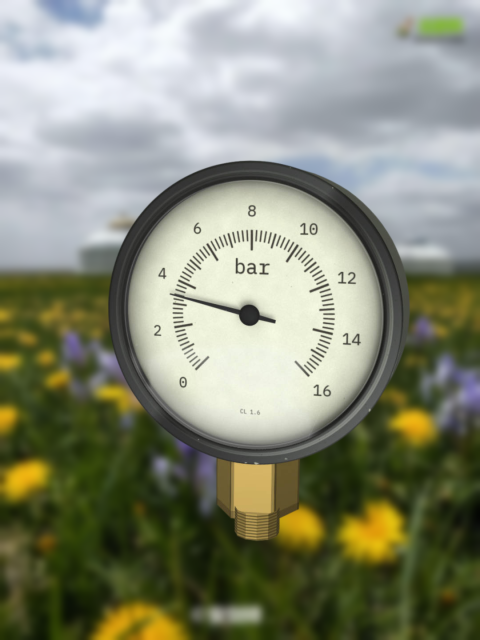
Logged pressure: 3.4 bar
